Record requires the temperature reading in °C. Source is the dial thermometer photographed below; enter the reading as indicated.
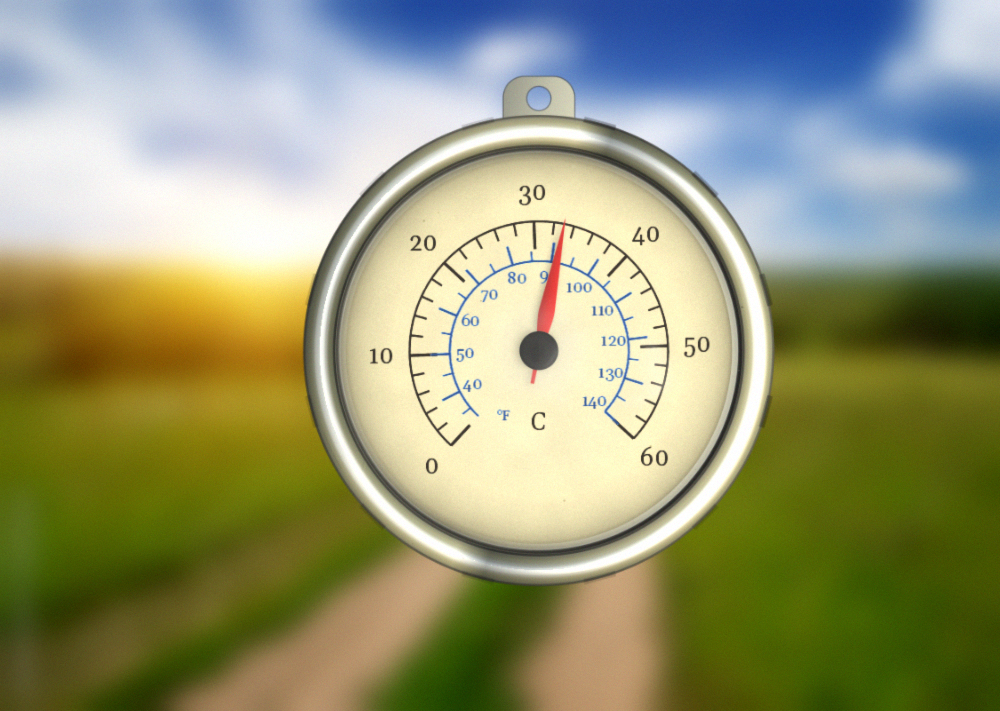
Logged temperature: 33 °C
